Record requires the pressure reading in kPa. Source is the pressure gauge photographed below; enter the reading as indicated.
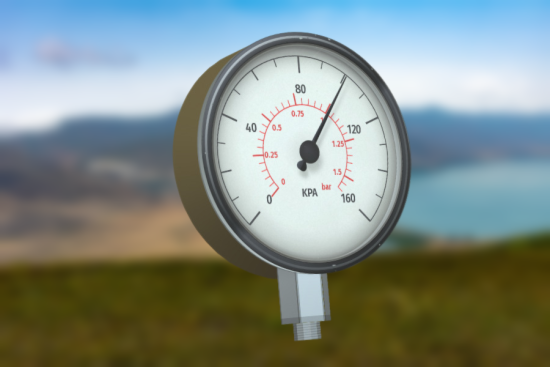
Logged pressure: 100 kPa
